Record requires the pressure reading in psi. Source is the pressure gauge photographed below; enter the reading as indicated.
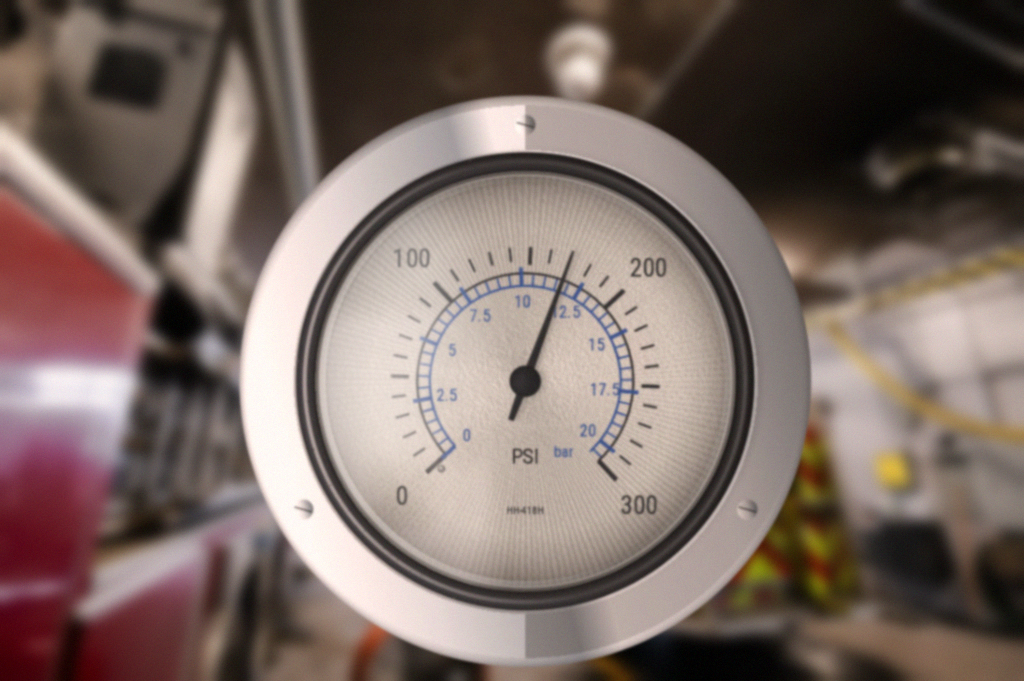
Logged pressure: 170 psi
